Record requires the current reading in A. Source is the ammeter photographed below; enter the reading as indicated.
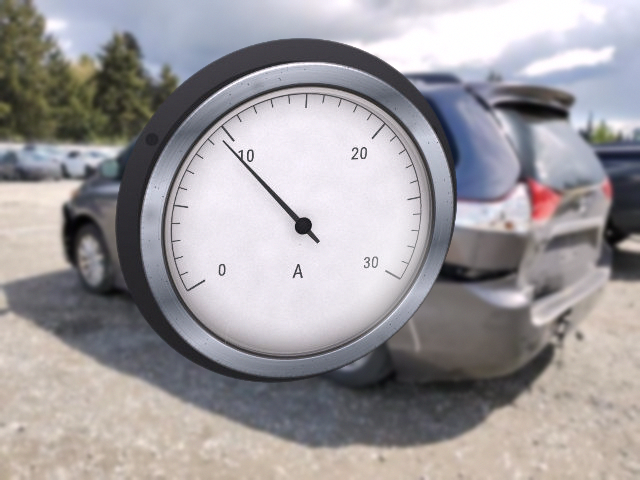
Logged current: 9.5 A
